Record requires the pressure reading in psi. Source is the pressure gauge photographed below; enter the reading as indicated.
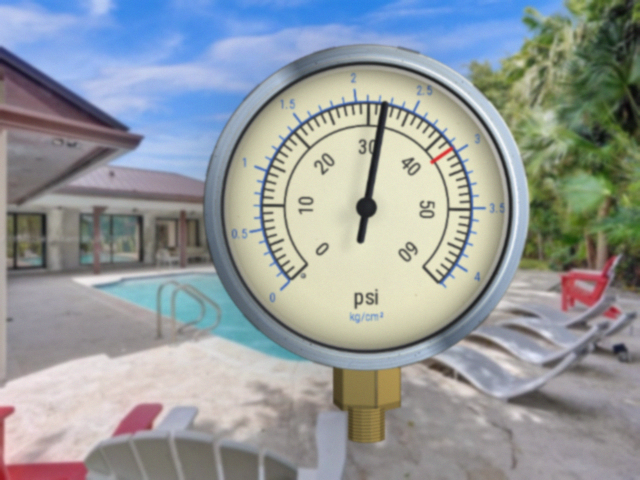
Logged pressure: 32 psi
